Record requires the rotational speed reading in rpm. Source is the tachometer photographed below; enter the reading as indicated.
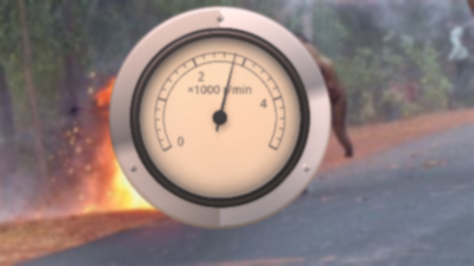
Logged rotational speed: 2800 rpm
